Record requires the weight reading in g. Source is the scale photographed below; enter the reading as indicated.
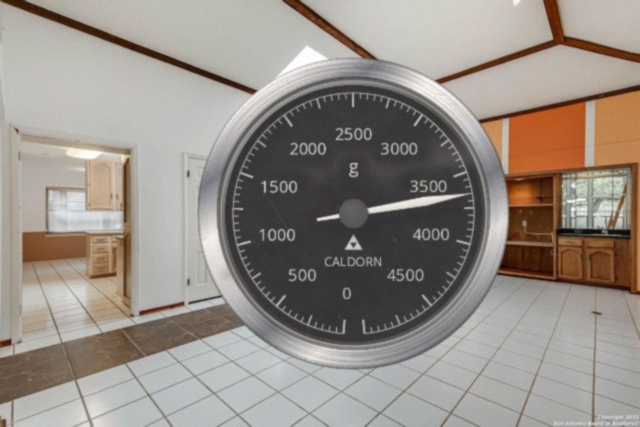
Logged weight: 3650 g
